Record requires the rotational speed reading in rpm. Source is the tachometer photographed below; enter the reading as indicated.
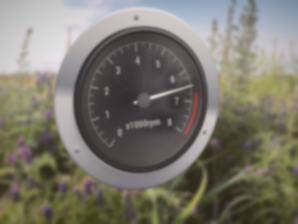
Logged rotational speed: 6500 rpm
